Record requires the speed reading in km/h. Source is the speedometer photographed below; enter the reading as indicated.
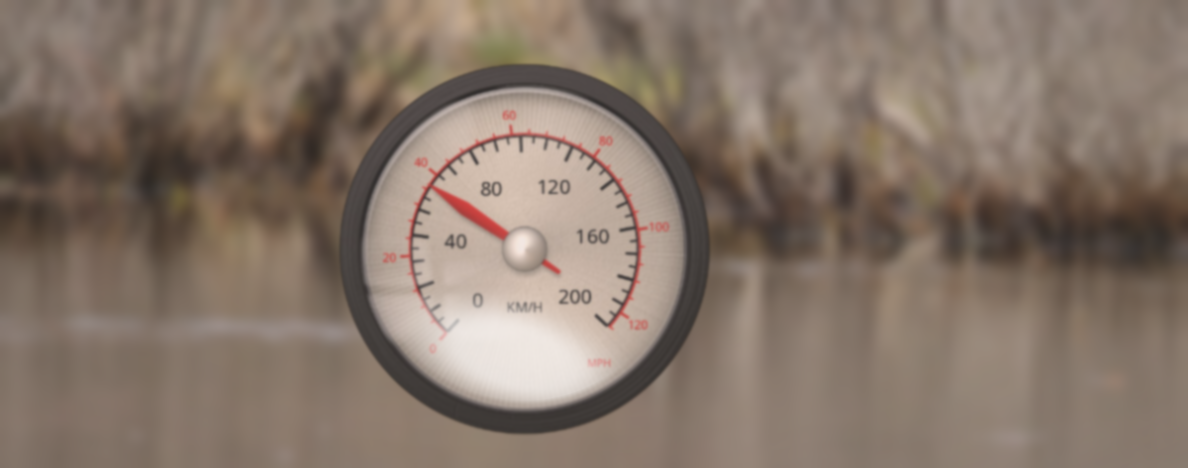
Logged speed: 60 km/h
